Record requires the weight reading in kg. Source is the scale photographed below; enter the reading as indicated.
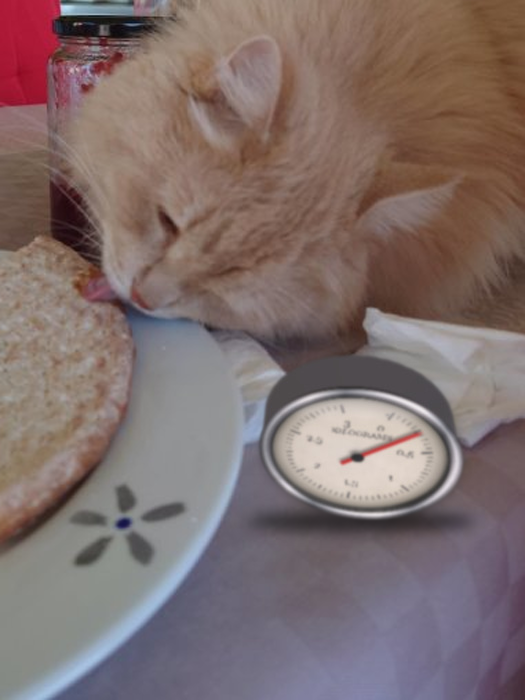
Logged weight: 0.25 kg
